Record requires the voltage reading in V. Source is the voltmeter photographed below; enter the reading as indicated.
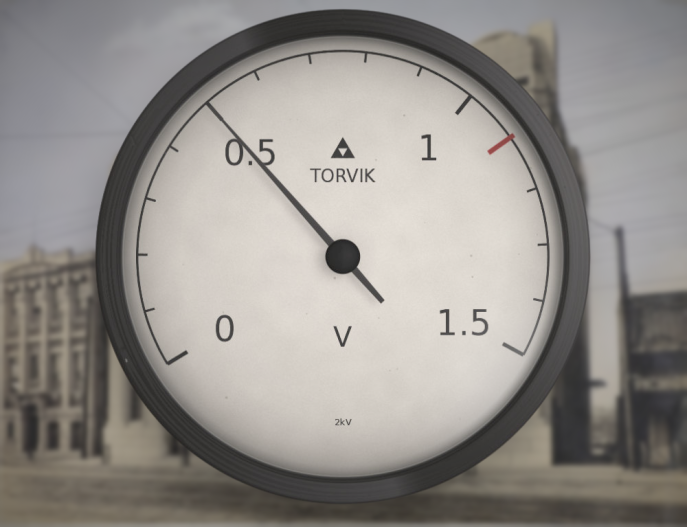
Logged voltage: 0.5 V
